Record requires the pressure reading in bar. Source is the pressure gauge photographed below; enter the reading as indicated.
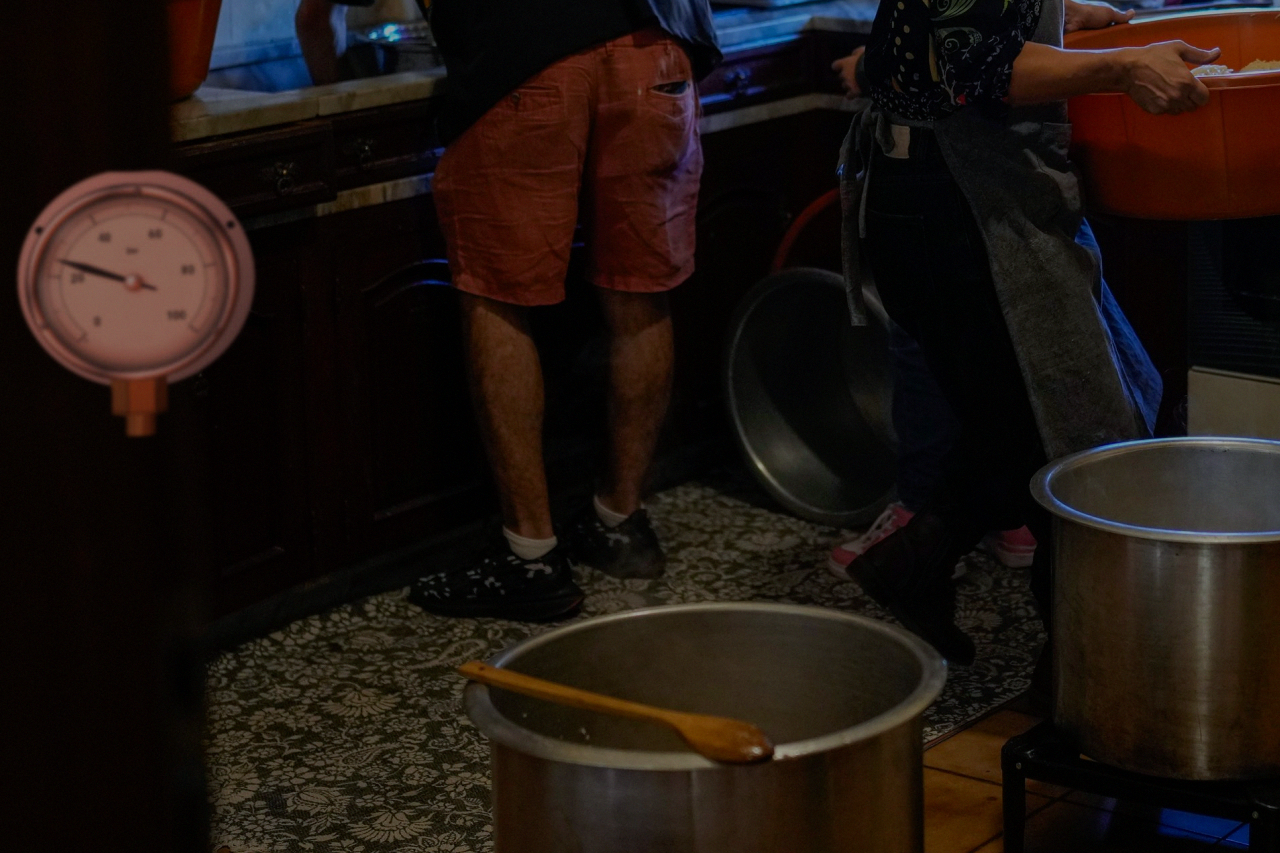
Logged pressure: 25 bar
